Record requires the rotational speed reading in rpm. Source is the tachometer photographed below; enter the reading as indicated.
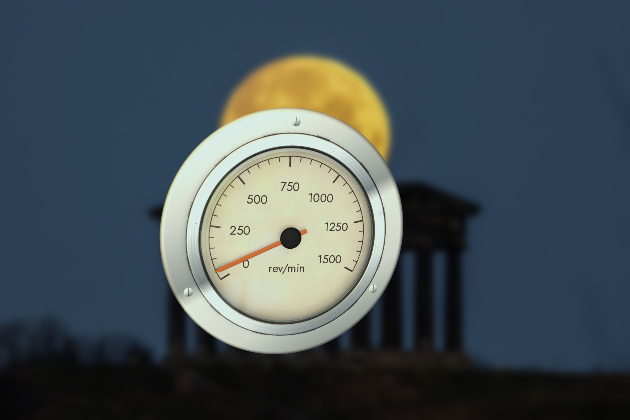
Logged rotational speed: 50 rpm
